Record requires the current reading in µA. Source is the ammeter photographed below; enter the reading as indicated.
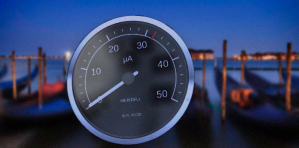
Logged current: 0 µA
